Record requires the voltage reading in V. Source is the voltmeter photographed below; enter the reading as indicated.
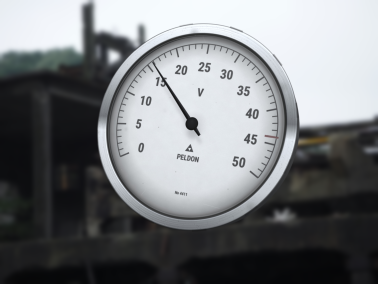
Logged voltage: 16 V
